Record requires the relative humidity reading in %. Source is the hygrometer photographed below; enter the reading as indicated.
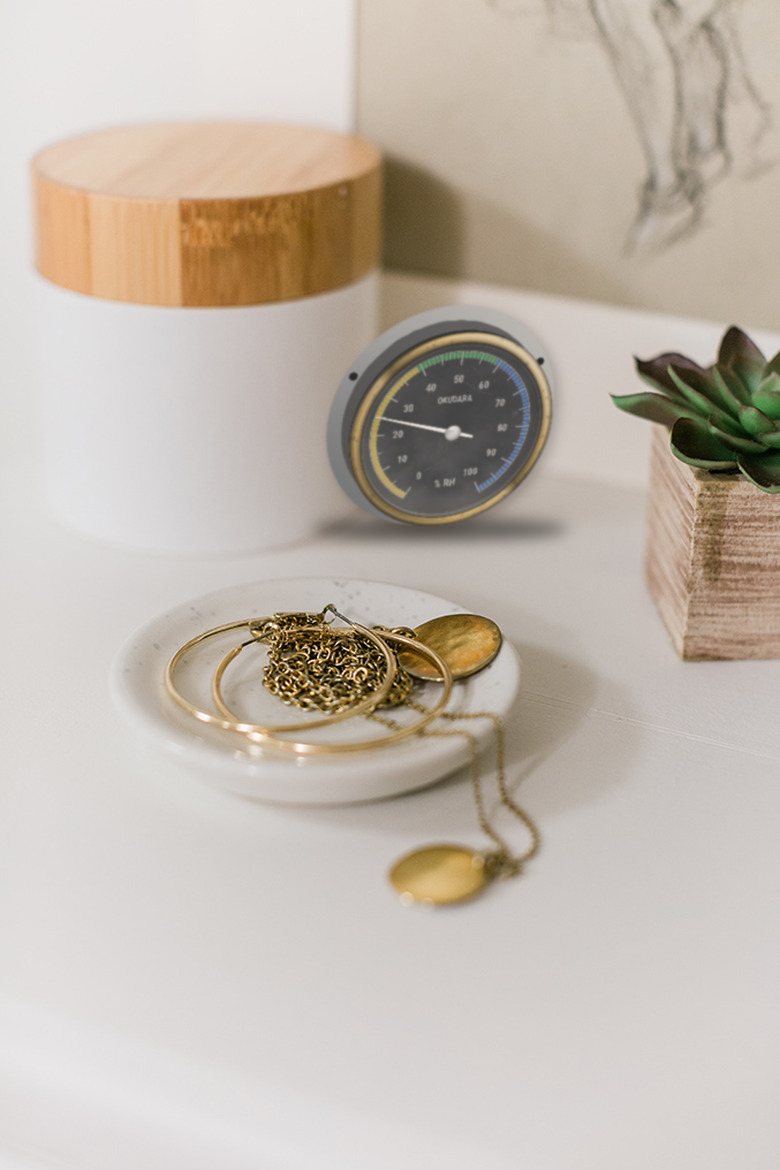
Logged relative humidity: 25 %
